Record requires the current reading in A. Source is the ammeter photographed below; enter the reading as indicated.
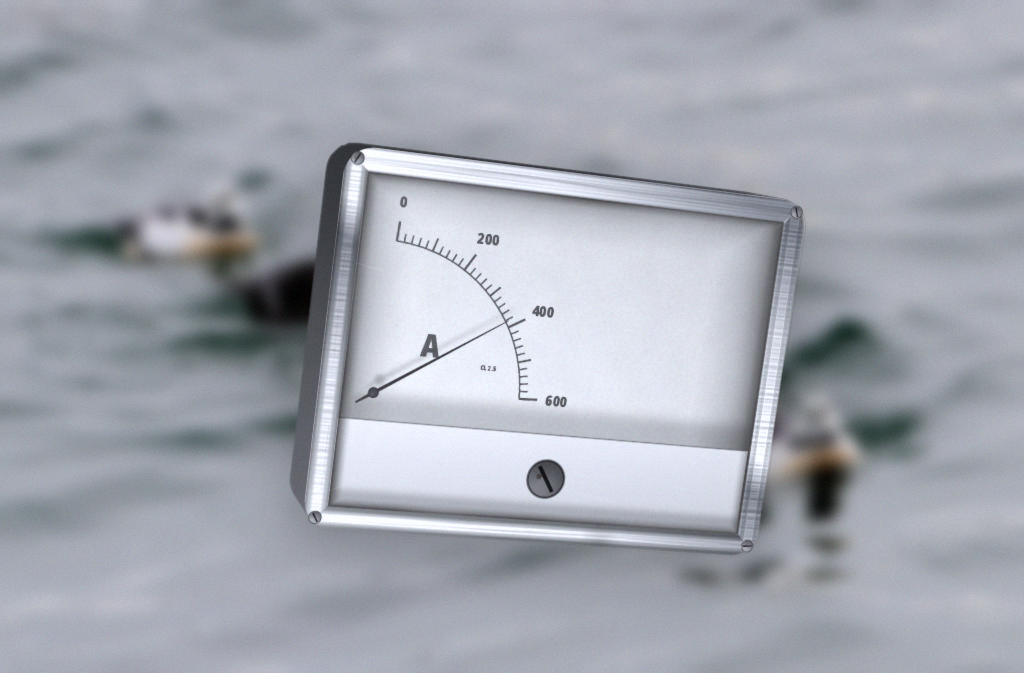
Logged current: 380 A
